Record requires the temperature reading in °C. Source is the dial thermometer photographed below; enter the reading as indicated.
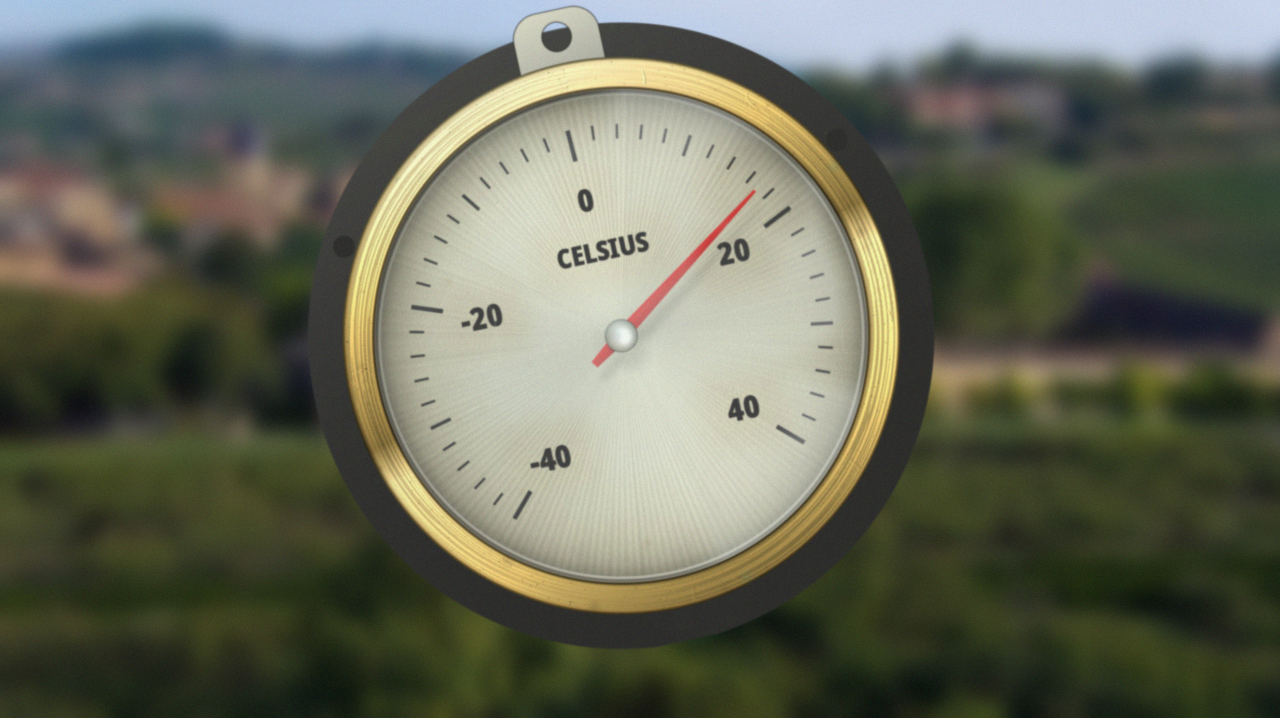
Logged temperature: 17 °C
